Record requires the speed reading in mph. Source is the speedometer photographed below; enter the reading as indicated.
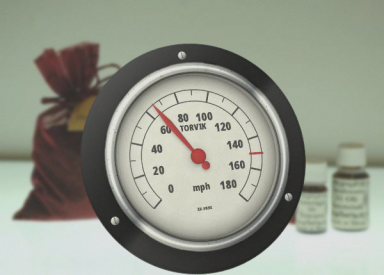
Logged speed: 65 mph
